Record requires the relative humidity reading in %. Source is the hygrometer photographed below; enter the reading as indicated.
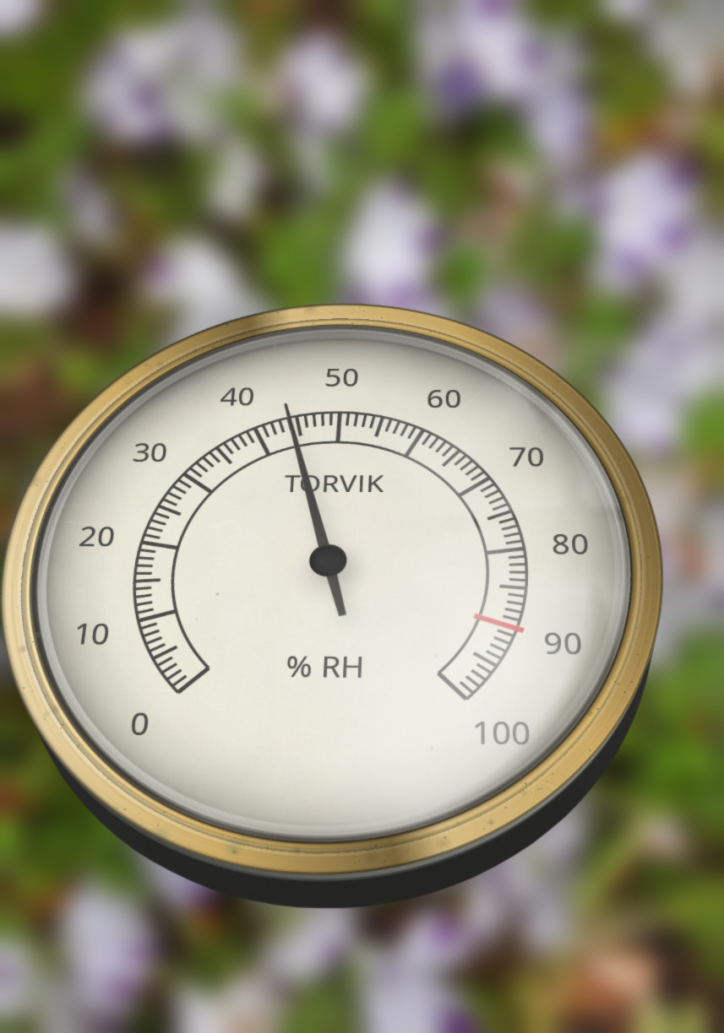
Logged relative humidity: 44 %
